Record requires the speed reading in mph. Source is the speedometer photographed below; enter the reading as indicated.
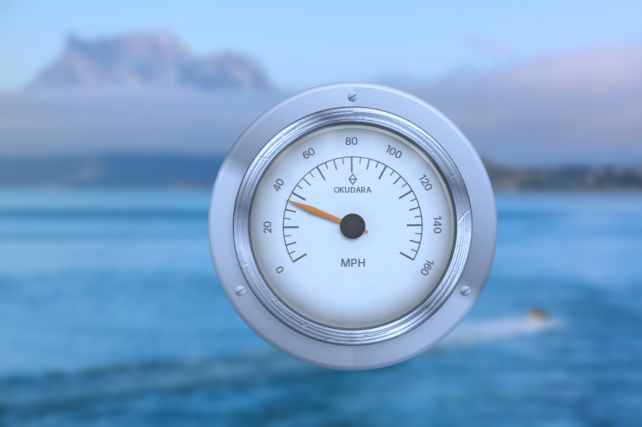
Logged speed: 35 mph
